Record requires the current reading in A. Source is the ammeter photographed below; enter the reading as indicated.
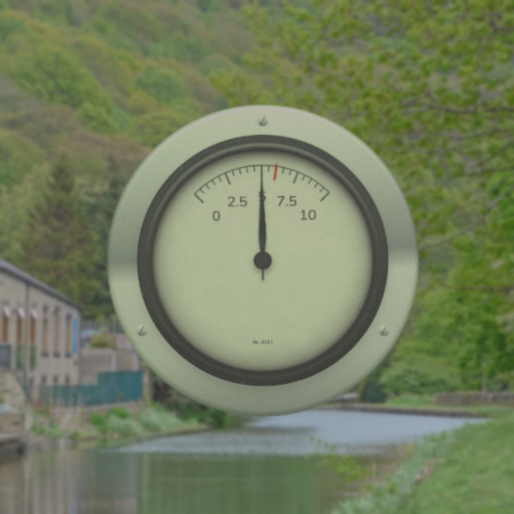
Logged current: 5 A
